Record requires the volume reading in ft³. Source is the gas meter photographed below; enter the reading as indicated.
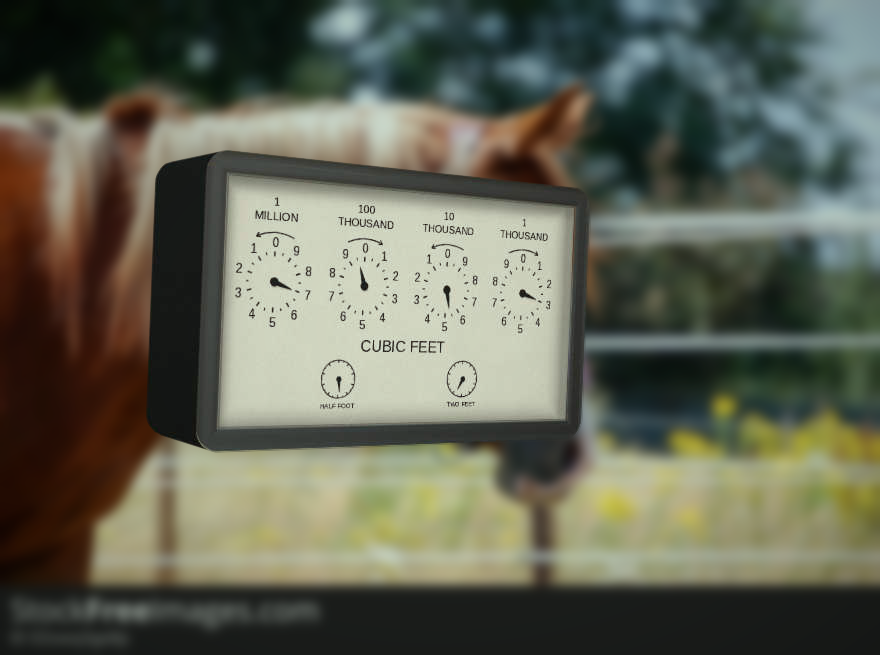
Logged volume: 695300 ft³
